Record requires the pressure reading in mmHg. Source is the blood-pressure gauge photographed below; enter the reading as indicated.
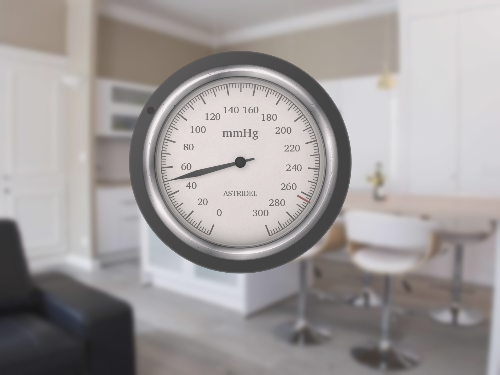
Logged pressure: 50 mmHg
